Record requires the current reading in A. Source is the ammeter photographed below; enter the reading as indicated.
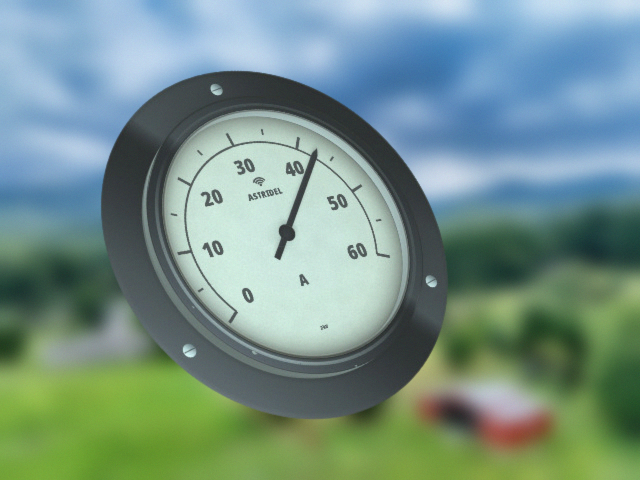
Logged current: 42.5 A
